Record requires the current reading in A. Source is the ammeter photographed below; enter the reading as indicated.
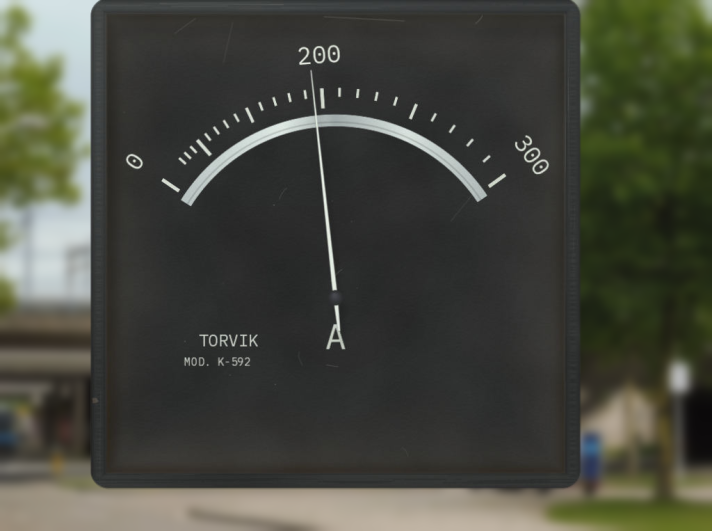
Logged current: 195 A
